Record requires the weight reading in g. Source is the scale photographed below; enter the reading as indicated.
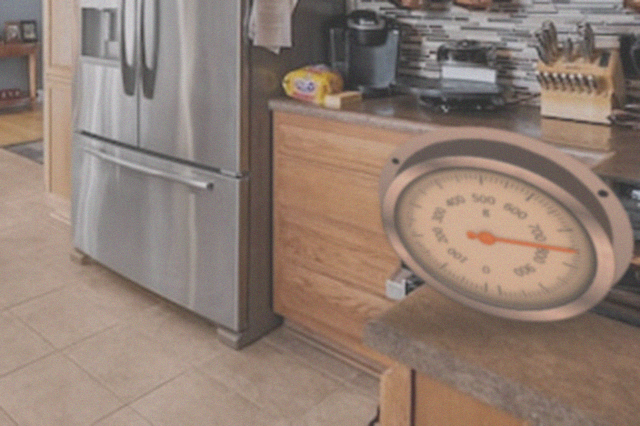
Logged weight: 750 g
